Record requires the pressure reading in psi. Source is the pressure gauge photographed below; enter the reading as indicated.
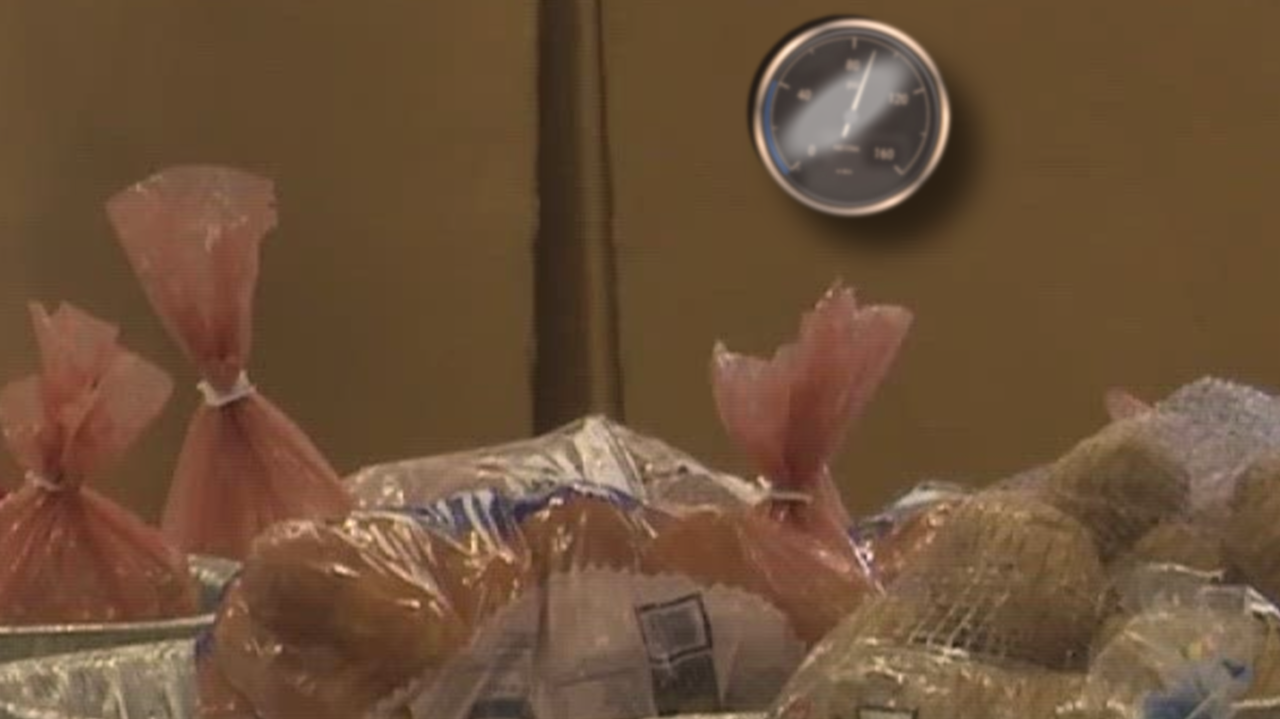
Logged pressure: 90 psi
